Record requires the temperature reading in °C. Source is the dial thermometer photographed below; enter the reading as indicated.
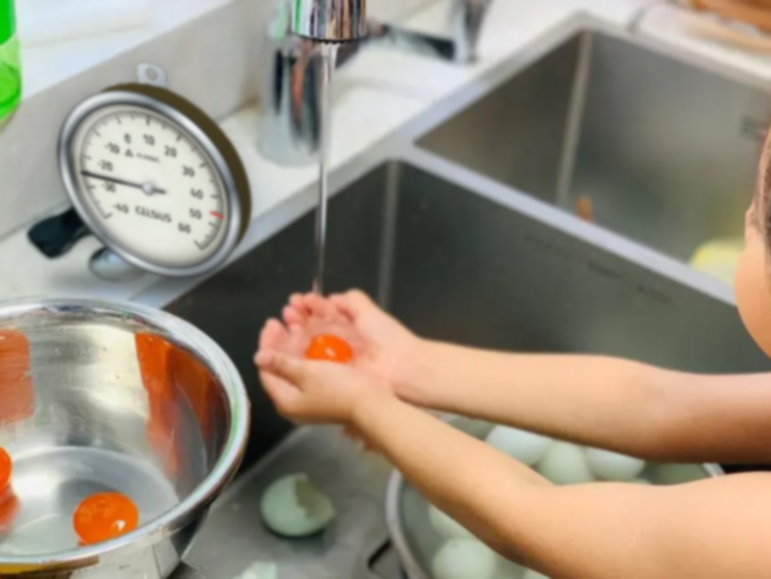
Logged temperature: -25 °C
